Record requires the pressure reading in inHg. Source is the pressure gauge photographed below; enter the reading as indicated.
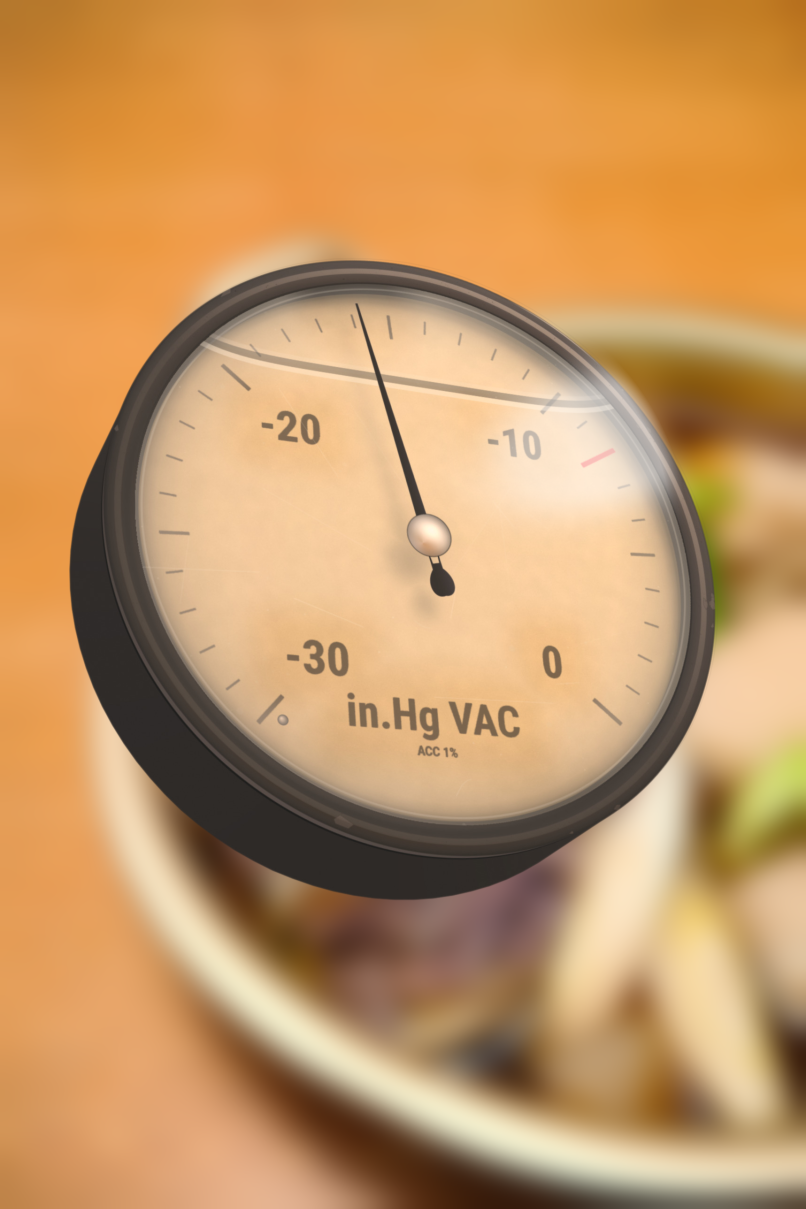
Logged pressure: -16 inHg
